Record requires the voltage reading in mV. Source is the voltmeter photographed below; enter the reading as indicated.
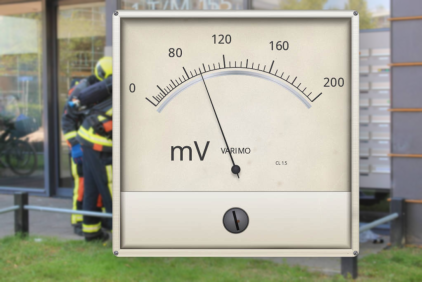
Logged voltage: 95 mV
